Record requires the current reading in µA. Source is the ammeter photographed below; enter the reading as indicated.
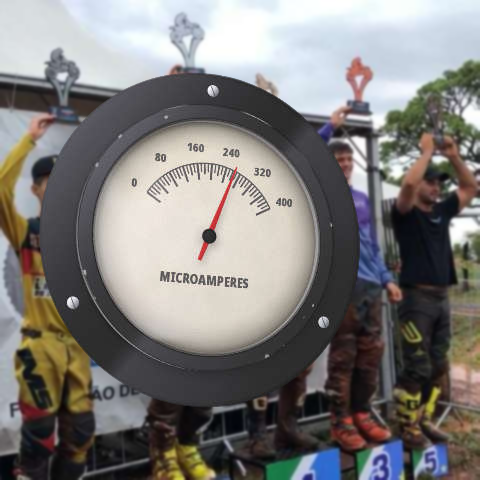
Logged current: 260 µA
